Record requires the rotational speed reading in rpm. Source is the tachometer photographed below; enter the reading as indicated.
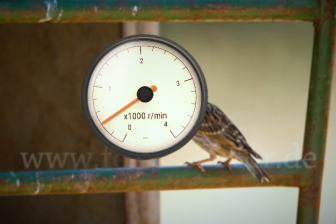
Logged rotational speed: 400 rpm
